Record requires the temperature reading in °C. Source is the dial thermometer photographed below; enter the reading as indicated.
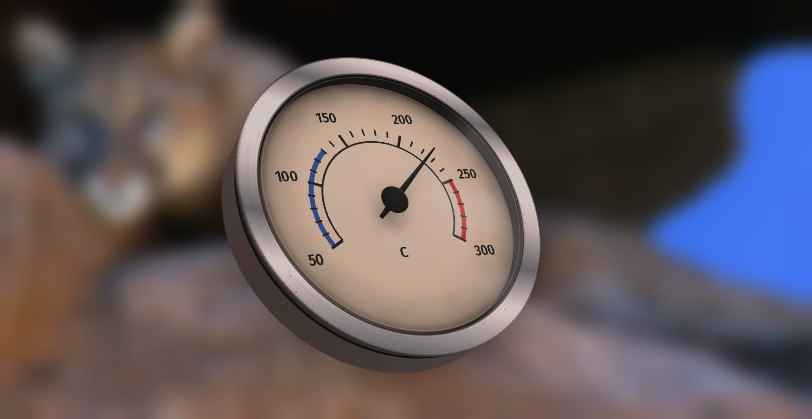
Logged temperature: 225 °C
